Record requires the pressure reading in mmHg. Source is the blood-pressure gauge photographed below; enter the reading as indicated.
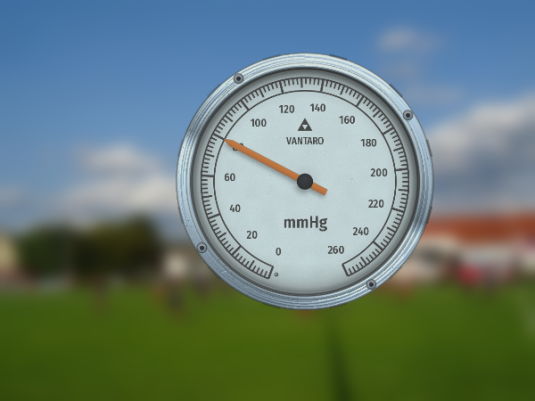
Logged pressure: 80 mmHg
